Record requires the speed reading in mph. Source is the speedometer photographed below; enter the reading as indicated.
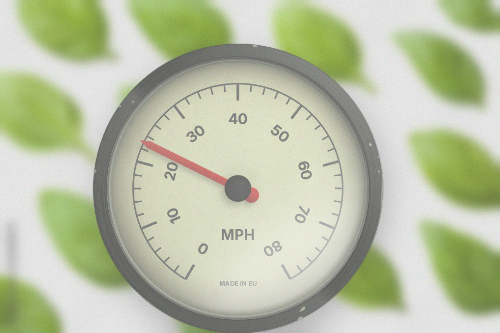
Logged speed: 23 mph
